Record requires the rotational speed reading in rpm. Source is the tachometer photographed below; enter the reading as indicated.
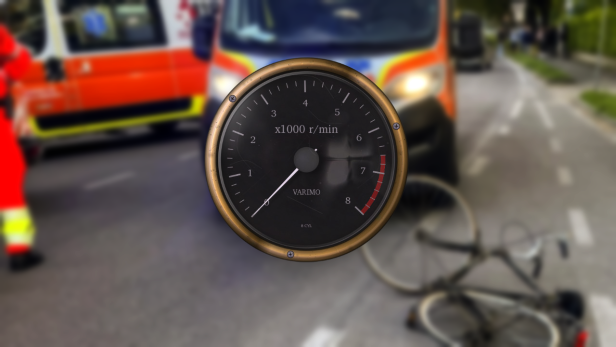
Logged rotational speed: 0 rpm
